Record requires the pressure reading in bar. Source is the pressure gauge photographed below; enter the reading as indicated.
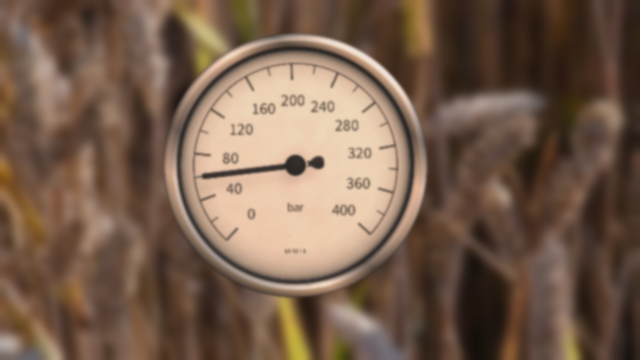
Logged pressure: 60 bar
